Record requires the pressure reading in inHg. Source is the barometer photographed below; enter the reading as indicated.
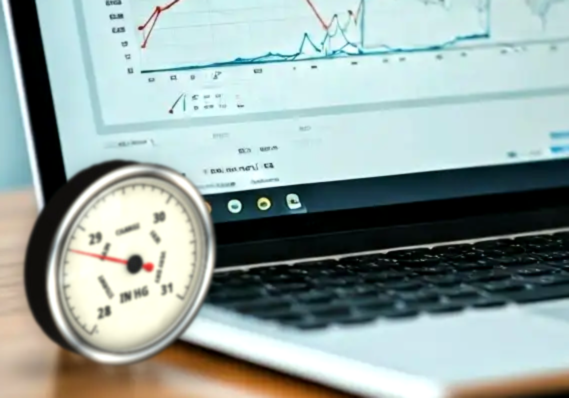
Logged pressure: 28.8 inHg
